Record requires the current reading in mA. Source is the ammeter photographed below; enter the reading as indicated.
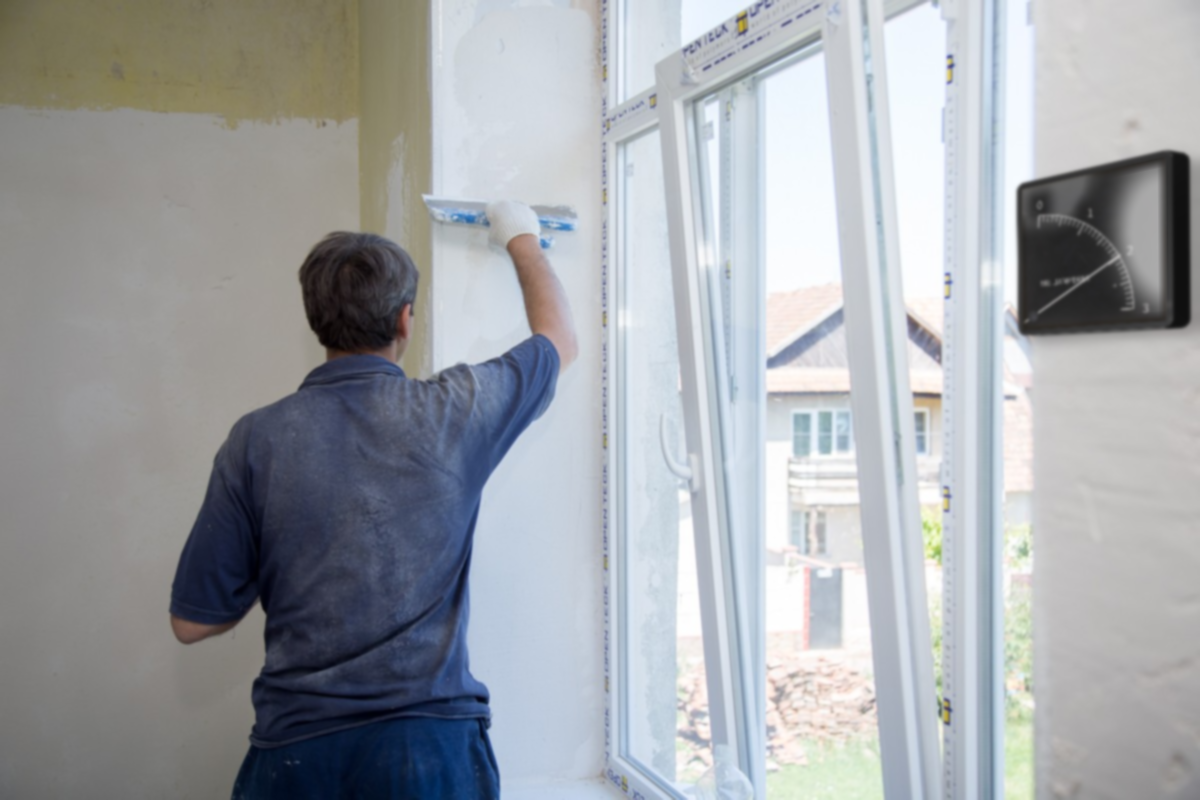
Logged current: 2 mA
